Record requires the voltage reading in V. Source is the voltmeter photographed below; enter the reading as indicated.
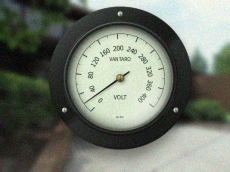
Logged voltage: 20 V
